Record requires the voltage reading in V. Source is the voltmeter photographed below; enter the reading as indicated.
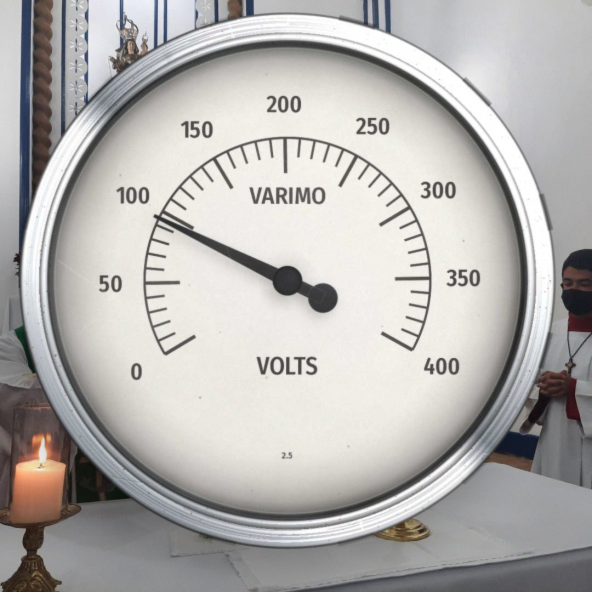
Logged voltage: 95 V
